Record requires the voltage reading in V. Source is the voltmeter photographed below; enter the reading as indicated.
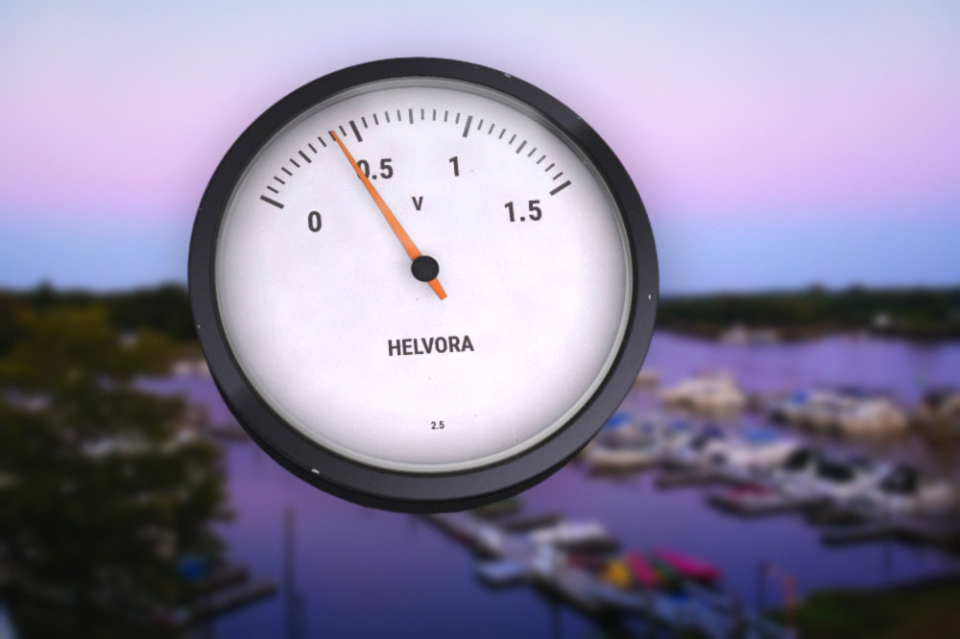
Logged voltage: 0.4 V
